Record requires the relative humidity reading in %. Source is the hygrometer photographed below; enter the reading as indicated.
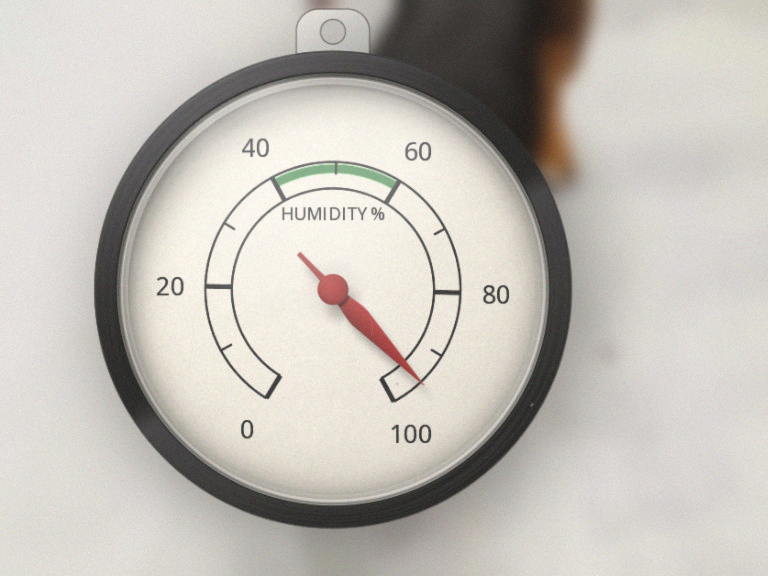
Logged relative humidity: 95 %
